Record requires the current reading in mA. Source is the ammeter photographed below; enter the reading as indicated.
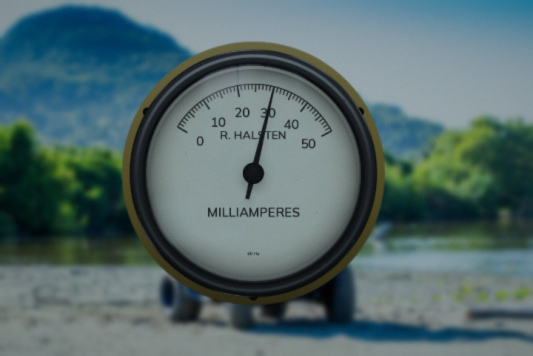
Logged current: 30 mA
